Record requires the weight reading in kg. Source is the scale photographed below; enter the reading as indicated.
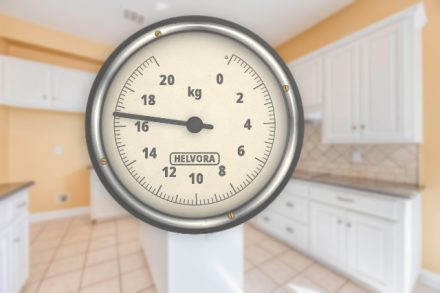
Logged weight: 16.6 kg
